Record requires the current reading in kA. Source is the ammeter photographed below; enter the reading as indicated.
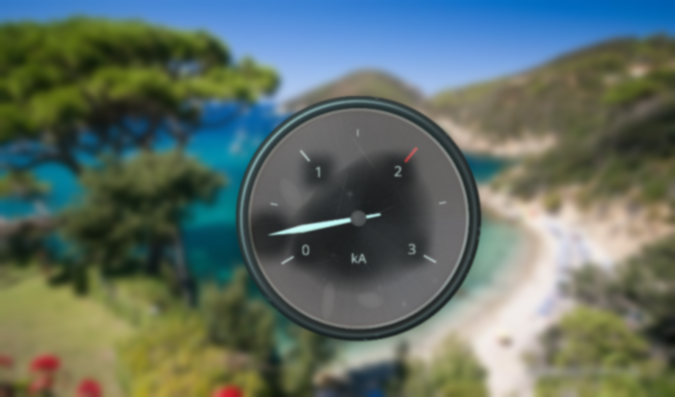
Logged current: 0.25 kA
